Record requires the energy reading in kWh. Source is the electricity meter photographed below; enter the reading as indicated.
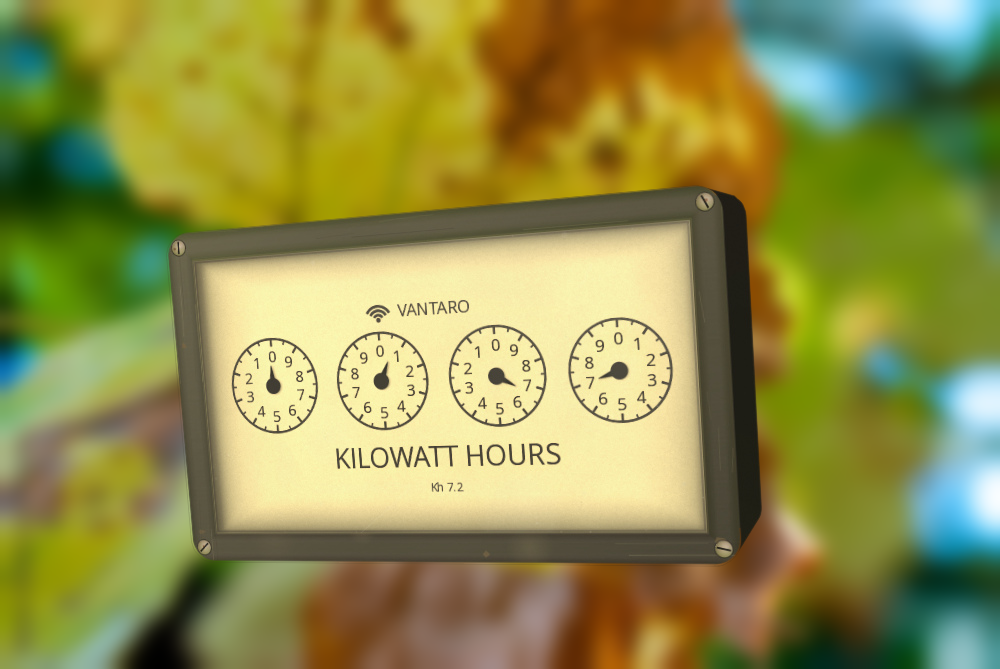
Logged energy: 67 kWh
